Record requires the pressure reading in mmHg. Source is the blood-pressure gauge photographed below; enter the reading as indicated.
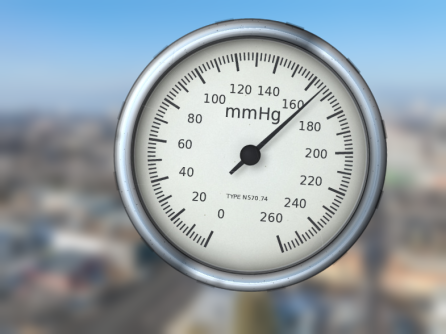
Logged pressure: 166 mmHg
